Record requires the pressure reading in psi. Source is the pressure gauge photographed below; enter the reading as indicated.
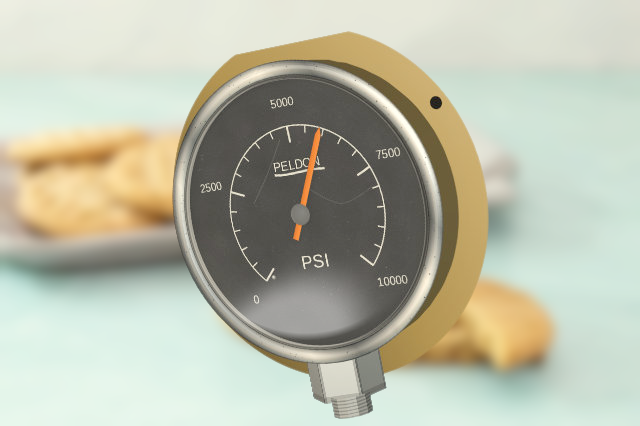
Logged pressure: 6000 psi
